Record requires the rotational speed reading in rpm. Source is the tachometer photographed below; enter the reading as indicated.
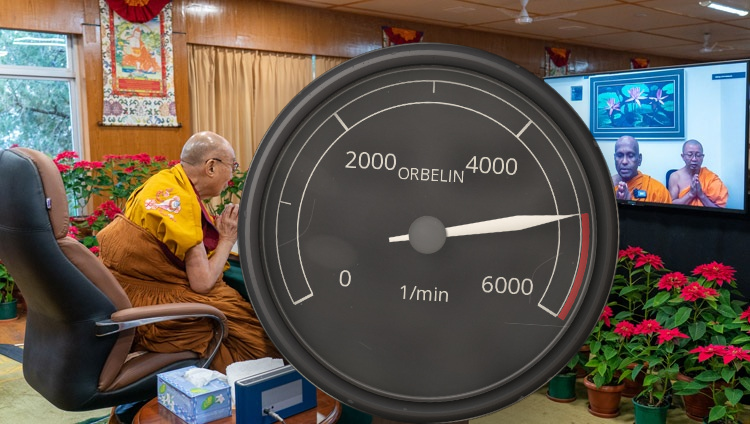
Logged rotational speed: 5000 rpm
